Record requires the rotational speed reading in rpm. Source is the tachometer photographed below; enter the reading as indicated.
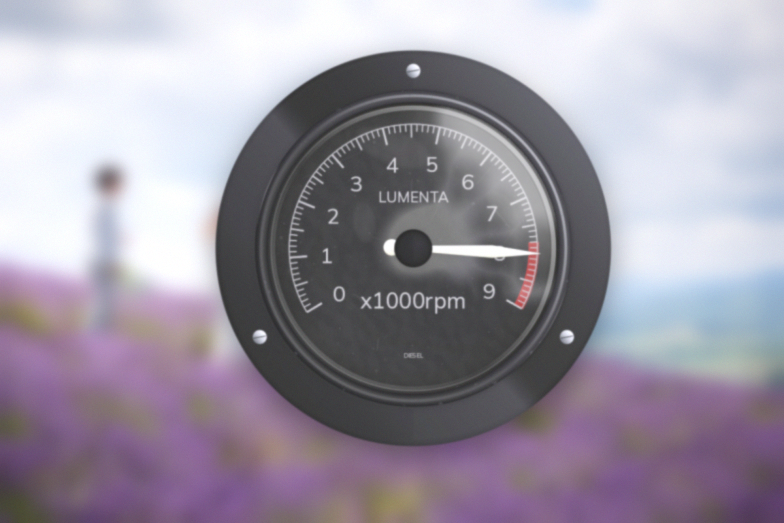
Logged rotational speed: 8000 rpm
